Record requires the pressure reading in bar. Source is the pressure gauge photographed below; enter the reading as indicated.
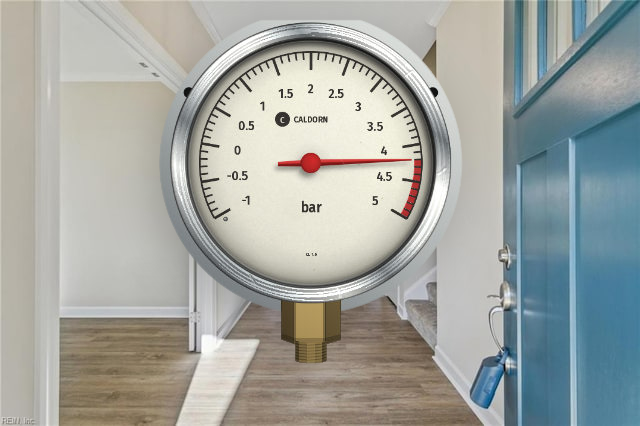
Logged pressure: 4.2 bar
